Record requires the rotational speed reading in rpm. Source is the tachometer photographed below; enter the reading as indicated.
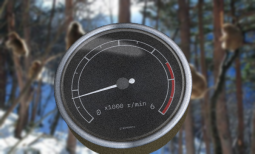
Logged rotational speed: 750 rpm
